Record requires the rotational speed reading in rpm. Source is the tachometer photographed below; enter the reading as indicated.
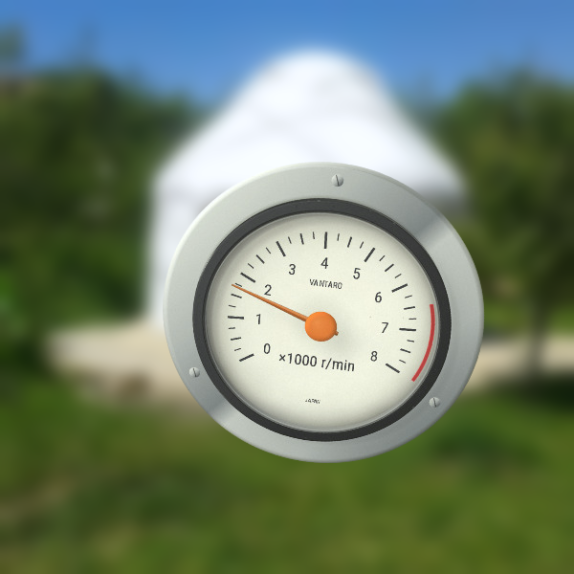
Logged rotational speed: 1750 rpm
